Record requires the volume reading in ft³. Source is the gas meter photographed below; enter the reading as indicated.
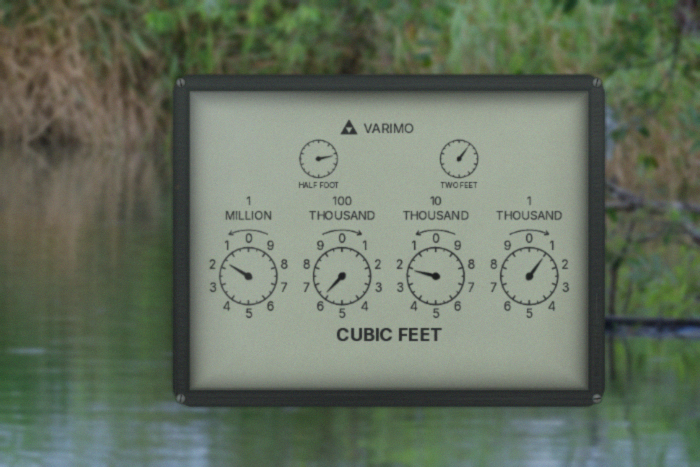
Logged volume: 162100 ft³
